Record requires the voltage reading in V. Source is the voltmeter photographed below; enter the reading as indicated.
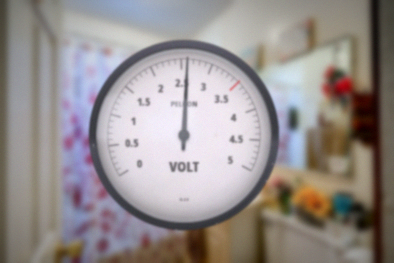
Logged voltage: 2.6 V
